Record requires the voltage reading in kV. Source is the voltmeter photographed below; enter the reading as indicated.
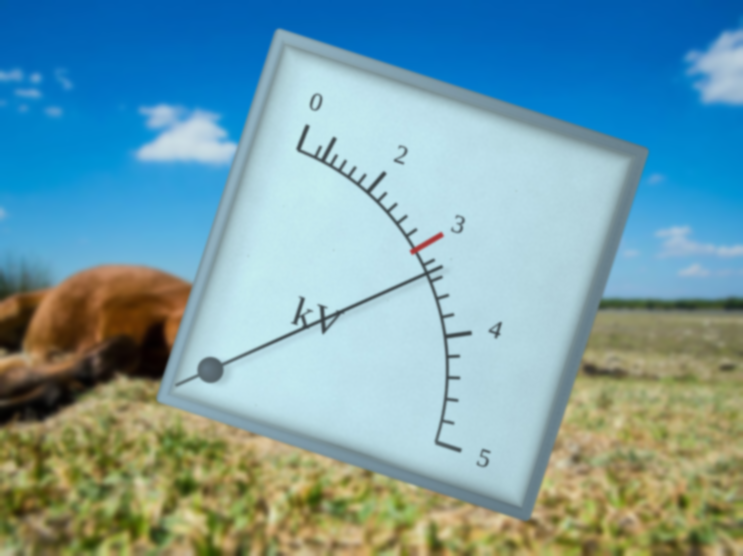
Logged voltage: 3.3 kV
